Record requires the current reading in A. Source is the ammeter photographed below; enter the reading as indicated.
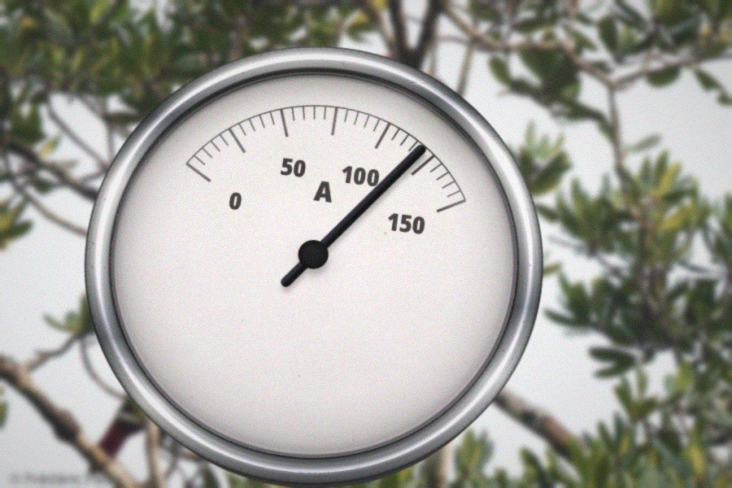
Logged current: 120 A
